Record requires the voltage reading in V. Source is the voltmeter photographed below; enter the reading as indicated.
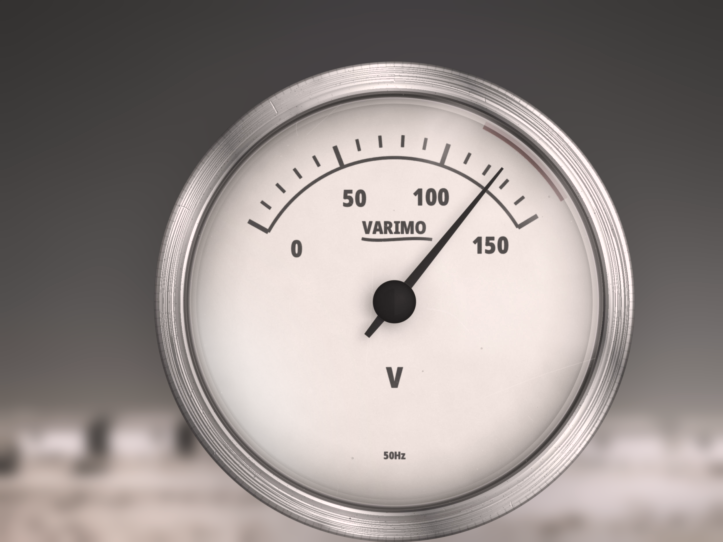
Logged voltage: 125 V
